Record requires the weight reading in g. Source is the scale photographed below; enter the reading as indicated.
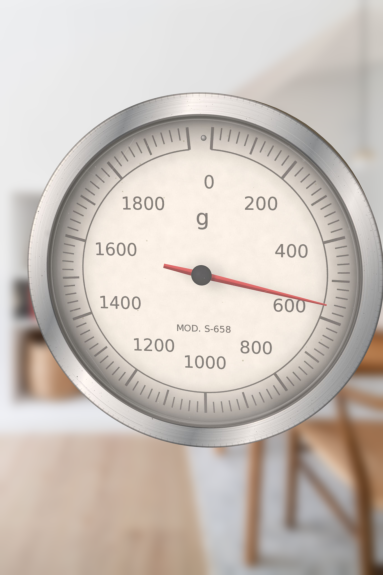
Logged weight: 560 g
